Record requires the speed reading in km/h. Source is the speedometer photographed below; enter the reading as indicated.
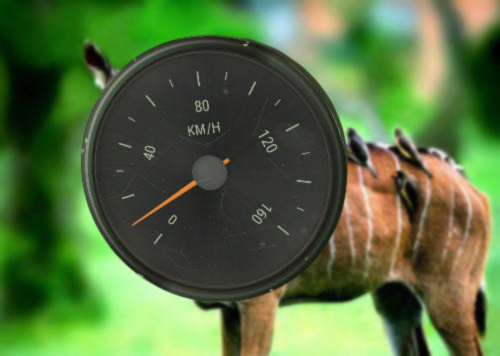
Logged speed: 10 km/h
